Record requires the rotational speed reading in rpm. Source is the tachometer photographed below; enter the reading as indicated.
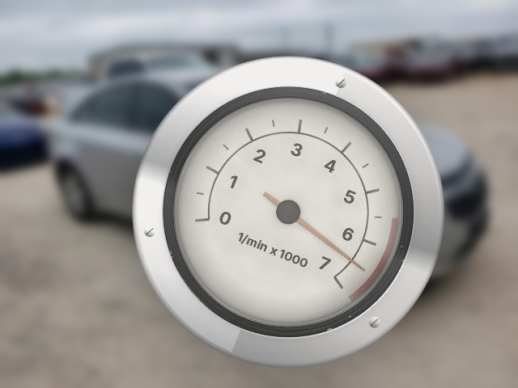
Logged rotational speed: 6500 rpm
